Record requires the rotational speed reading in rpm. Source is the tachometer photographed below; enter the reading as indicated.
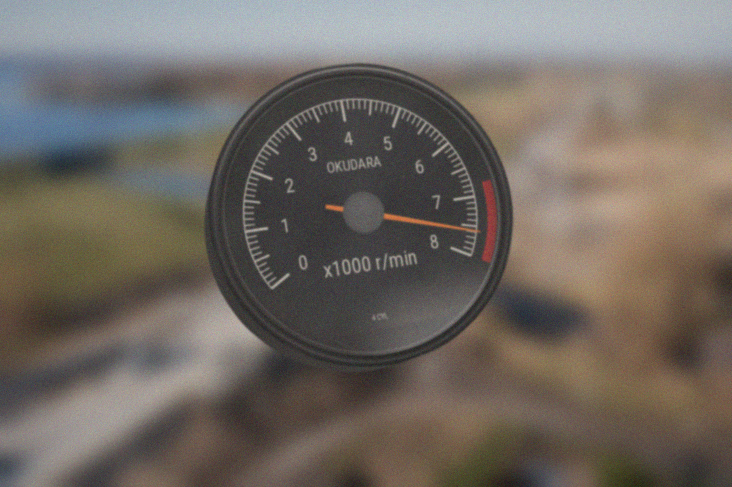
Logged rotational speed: 7600 rpm
